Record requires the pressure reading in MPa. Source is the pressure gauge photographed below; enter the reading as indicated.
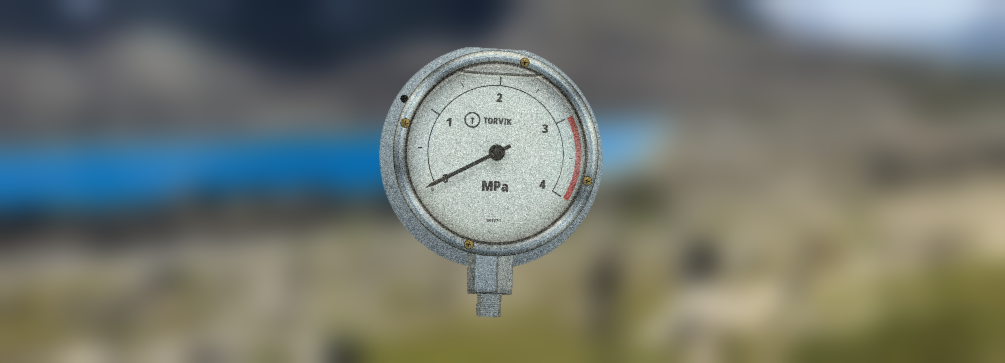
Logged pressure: 0 MPa
